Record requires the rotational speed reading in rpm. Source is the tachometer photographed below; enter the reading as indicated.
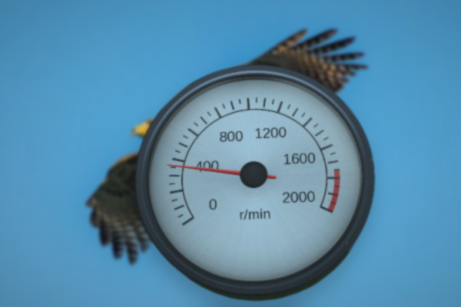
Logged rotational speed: 350 rpm
